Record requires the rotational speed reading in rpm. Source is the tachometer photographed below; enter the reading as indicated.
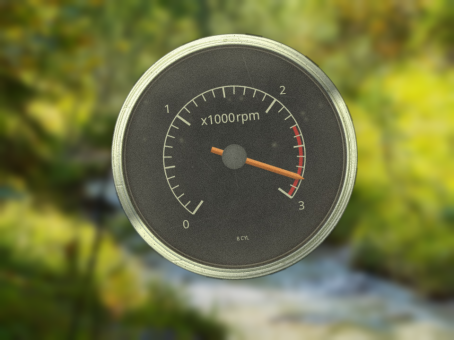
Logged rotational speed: 2800 rpm
